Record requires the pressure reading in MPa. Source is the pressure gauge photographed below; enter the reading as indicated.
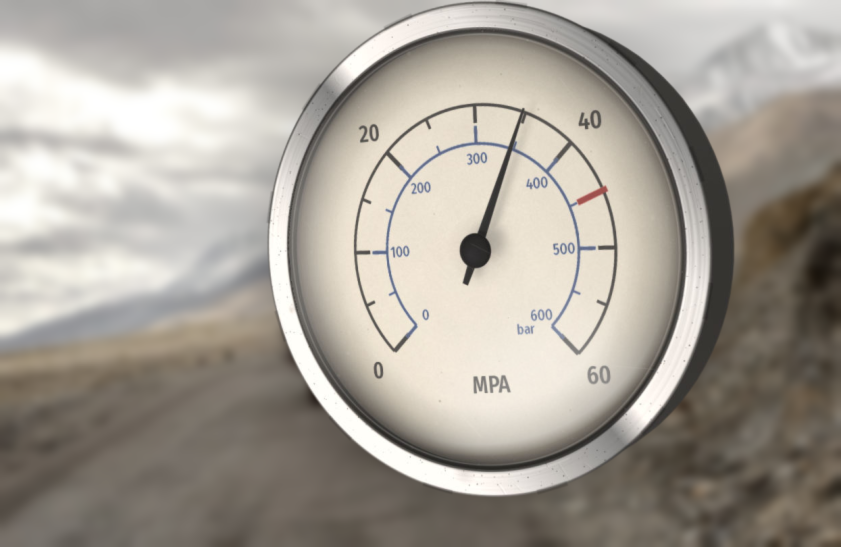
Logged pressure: 35 MPa
